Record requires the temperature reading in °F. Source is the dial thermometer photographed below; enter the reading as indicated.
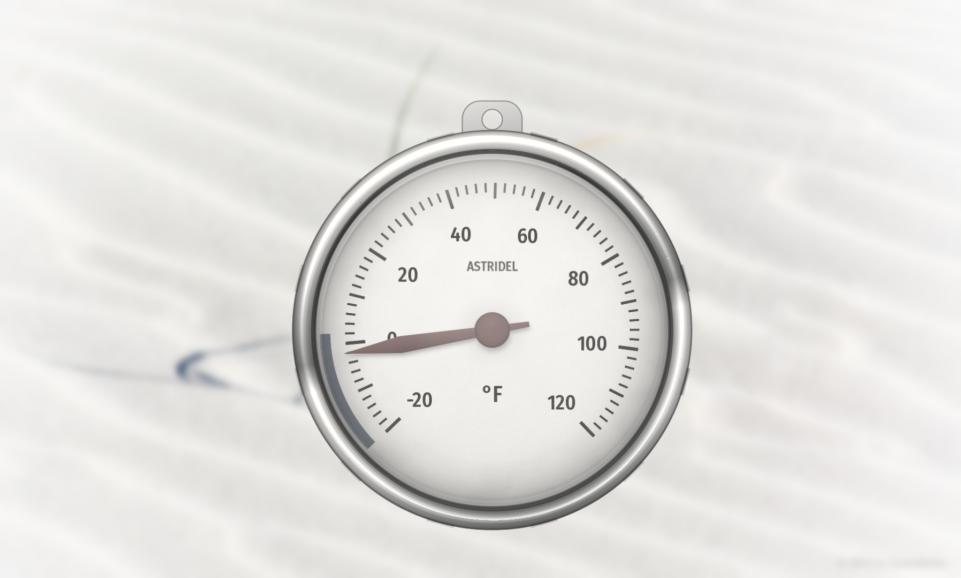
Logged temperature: -2 °F
